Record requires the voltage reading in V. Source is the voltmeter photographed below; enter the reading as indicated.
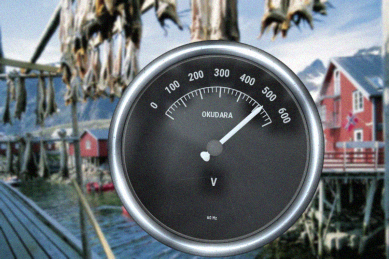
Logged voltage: 520 V
